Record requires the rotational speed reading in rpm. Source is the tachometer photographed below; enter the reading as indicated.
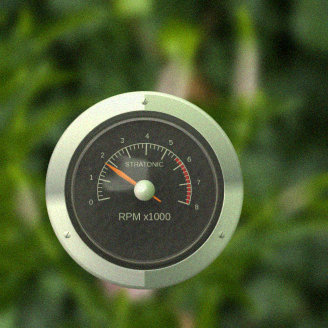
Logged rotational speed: 1800 rpm
